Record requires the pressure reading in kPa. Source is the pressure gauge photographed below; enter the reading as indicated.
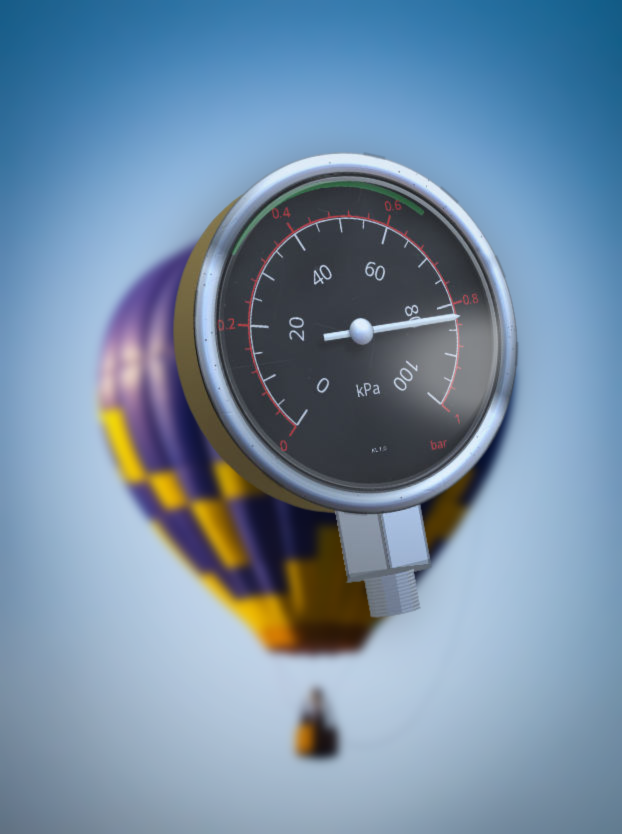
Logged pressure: 82.5 kPa
